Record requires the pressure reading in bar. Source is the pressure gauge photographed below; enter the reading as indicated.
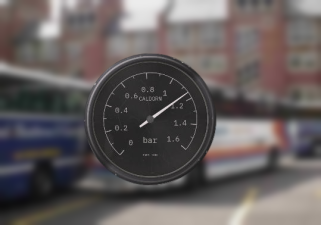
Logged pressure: 1.15 bar
